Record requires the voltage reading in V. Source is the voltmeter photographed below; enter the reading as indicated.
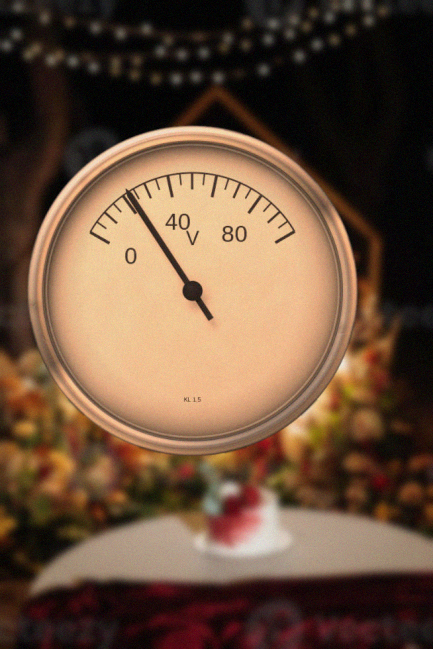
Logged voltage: 22.5 V
